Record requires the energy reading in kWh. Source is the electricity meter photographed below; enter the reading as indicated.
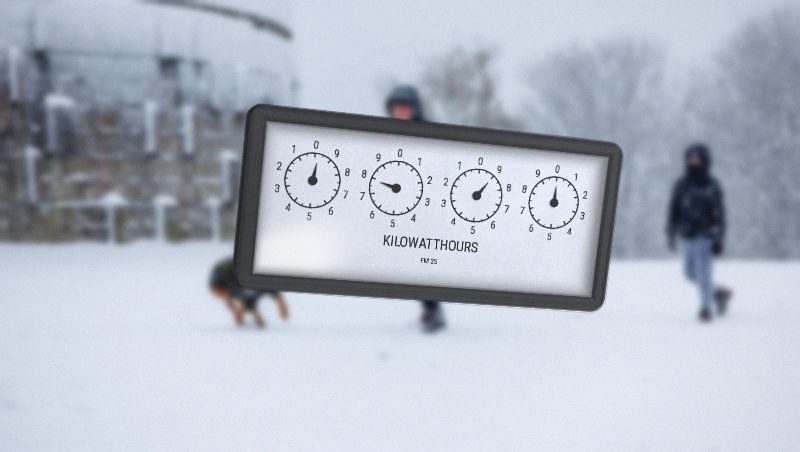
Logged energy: 9790 kWh
